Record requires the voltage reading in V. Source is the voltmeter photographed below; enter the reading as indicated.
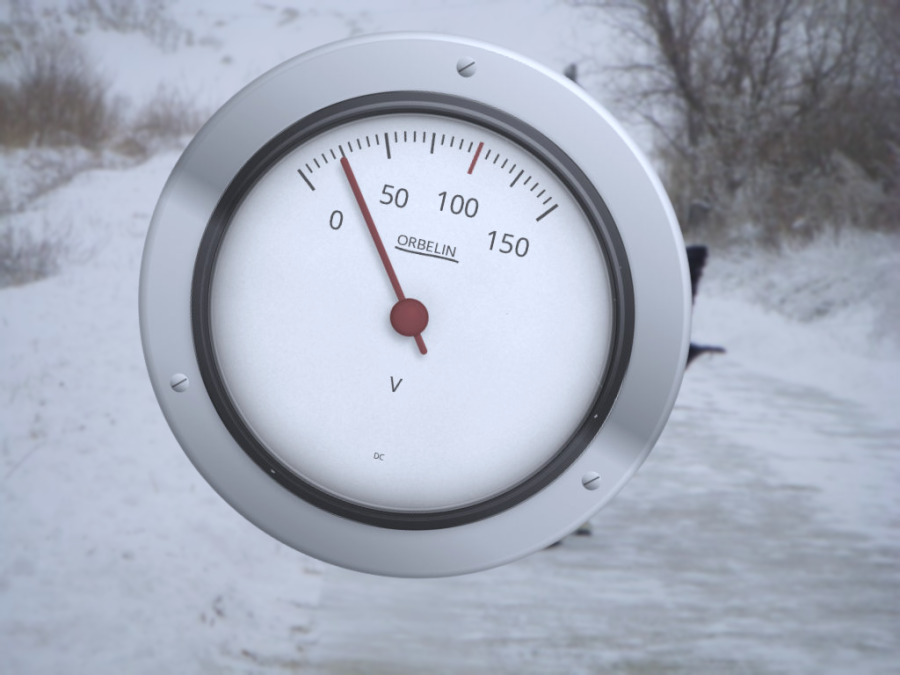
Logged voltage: 25 V
